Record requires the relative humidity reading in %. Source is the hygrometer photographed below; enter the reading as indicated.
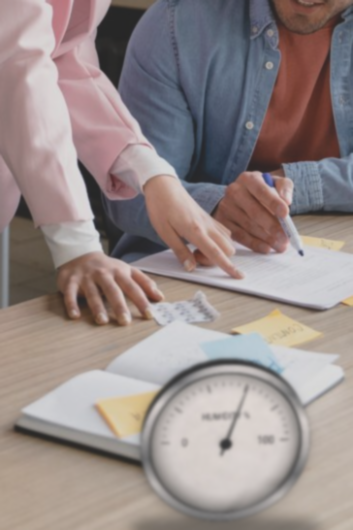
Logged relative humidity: 60 %
